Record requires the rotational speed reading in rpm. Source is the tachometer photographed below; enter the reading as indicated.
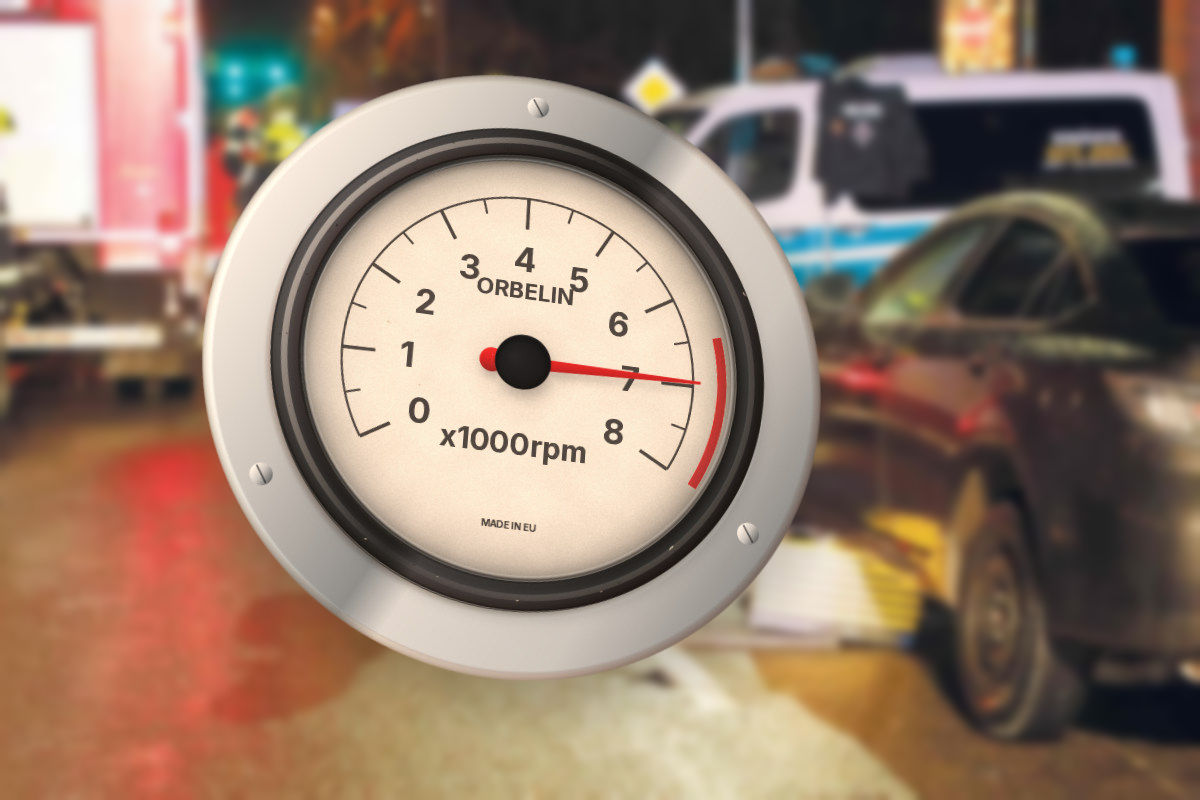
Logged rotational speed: 7000 rpm
